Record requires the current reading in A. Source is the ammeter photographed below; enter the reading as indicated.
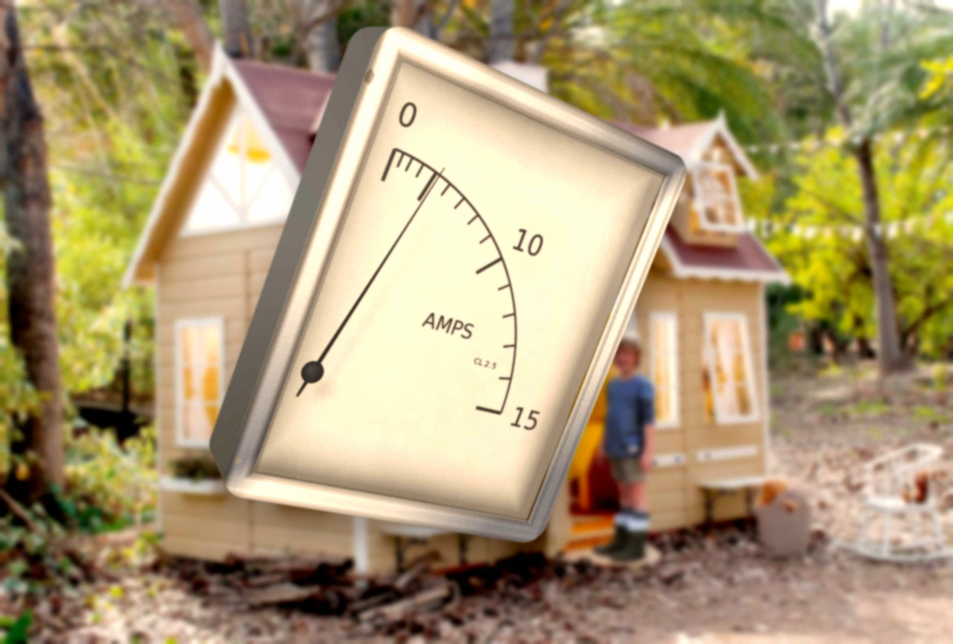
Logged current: 5 A
